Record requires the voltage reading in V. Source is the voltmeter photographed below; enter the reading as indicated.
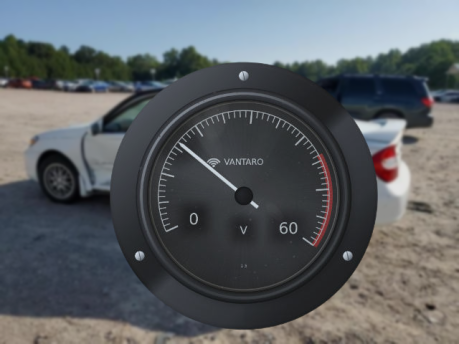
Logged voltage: 16 V
